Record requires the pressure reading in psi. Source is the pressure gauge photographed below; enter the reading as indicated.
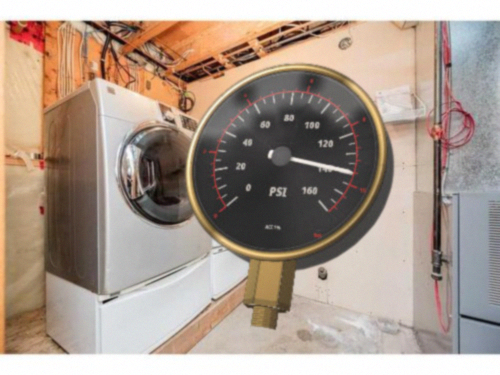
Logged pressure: 140 psi
